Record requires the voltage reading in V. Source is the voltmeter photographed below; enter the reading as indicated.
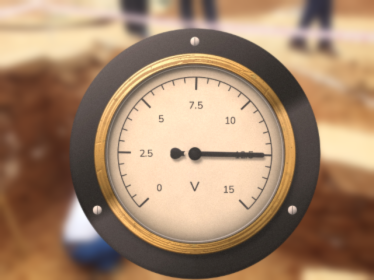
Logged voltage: 12.5 V
